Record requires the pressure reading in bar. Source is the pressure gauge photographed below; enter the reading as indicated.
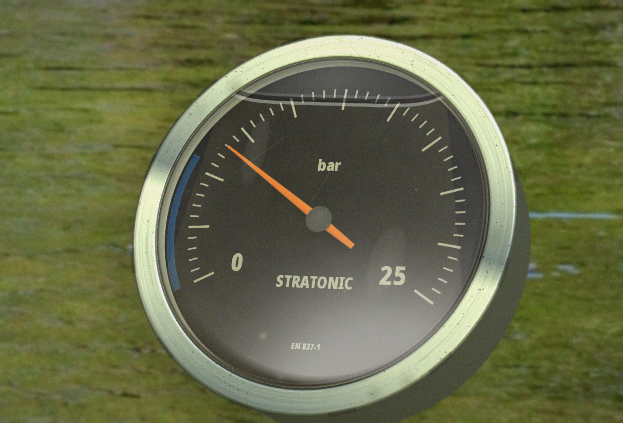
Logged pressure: 6.5 bar
